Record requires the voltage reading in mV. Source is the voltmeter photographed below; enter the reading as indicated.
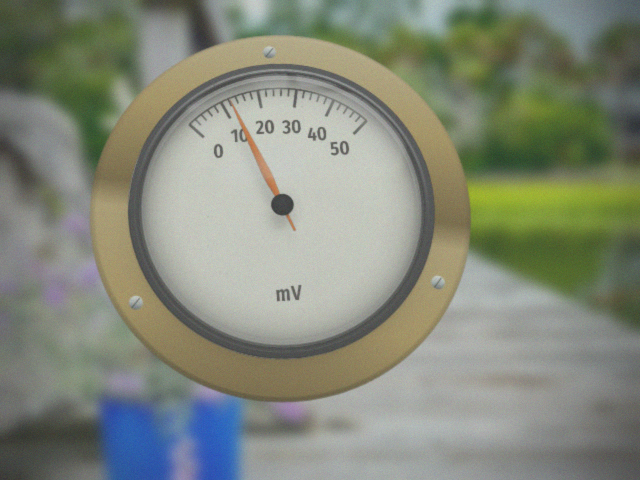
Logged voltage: 12 mV
